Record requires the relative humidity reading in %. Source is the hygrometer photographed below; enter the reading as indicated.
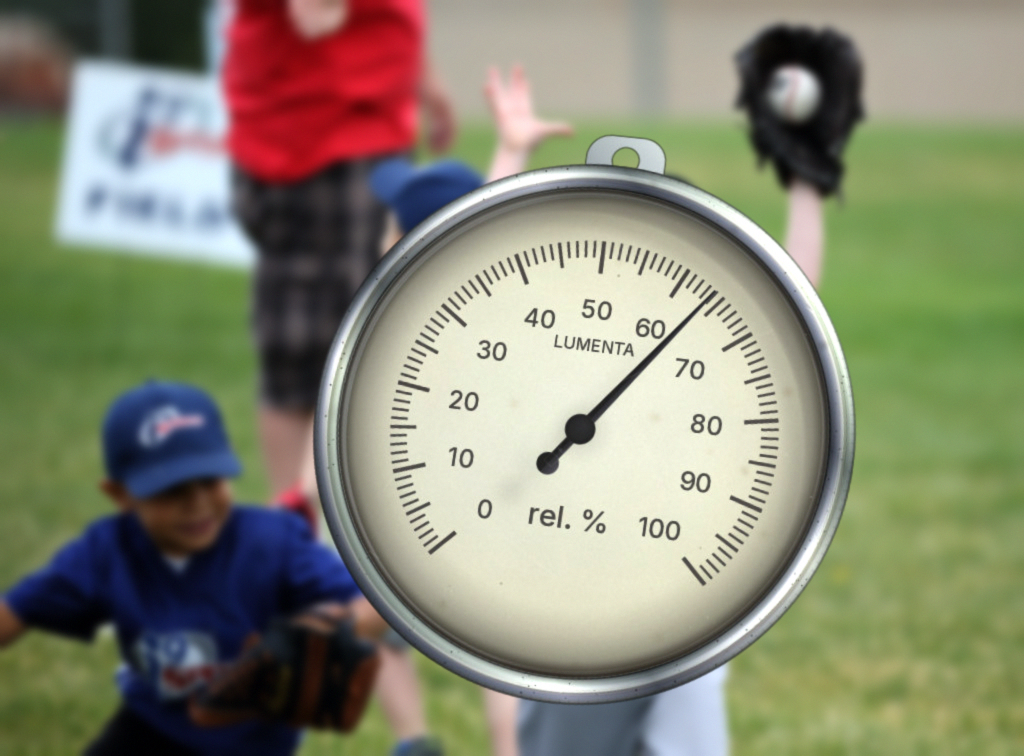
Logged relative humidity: 64 %
